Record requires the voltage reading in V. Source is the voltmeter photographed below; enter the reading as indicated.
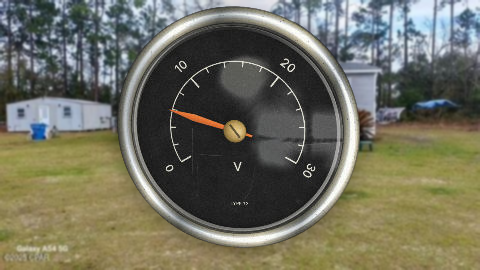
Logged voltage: 6 V
